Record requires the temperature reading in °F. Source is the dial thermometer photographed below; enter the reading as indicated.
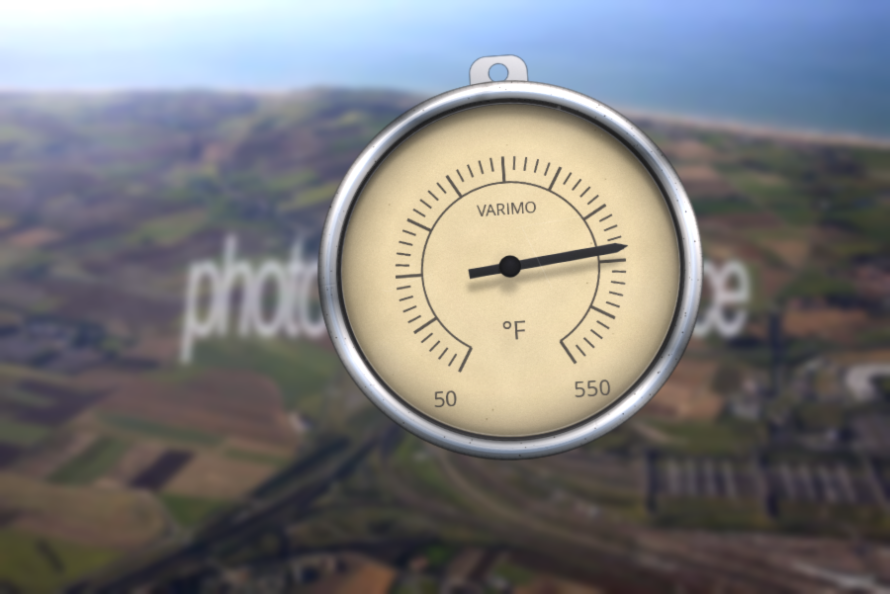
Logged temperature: 440 °F
